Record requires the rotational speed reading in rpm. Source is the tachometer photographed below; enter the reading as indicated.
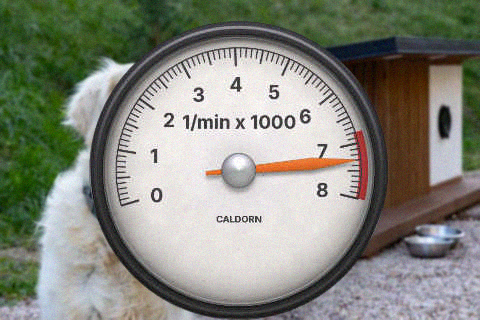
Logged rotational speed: 7300 rpm
